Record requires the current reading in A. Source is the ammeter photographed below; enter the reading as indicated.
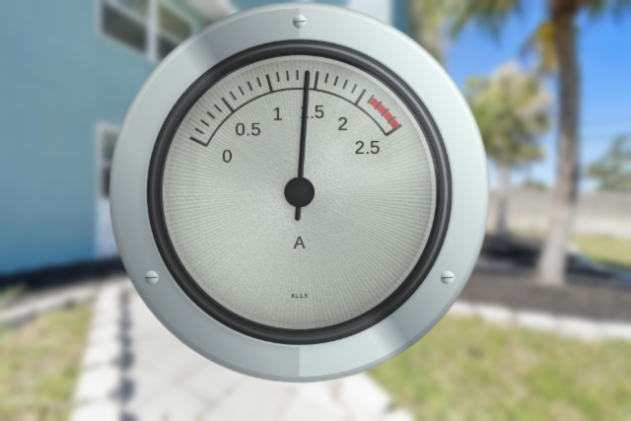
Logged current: 1.4 A
